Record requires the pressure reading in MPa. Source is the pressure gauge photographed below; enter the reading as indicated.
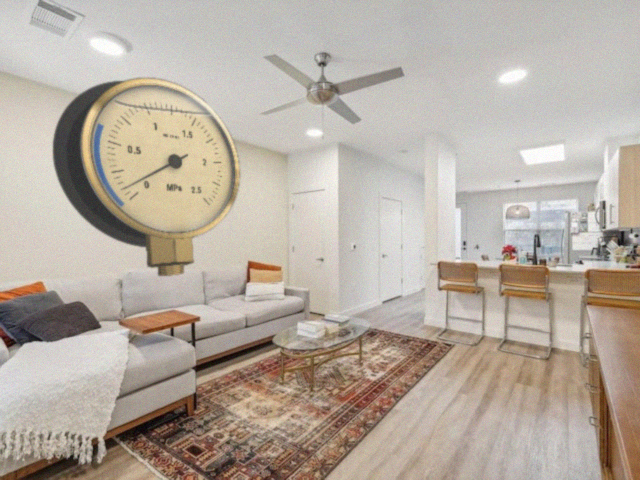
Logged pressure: 0.1 MPa
